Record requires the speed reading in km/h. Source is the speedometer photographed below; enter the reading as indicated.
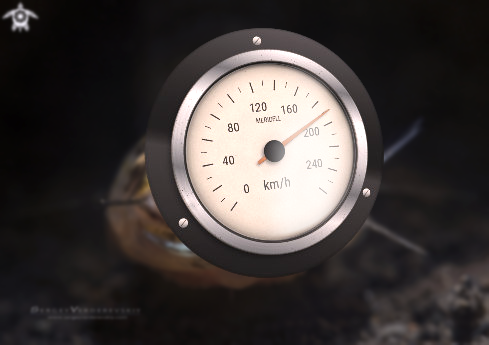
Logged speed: 190 km/h
